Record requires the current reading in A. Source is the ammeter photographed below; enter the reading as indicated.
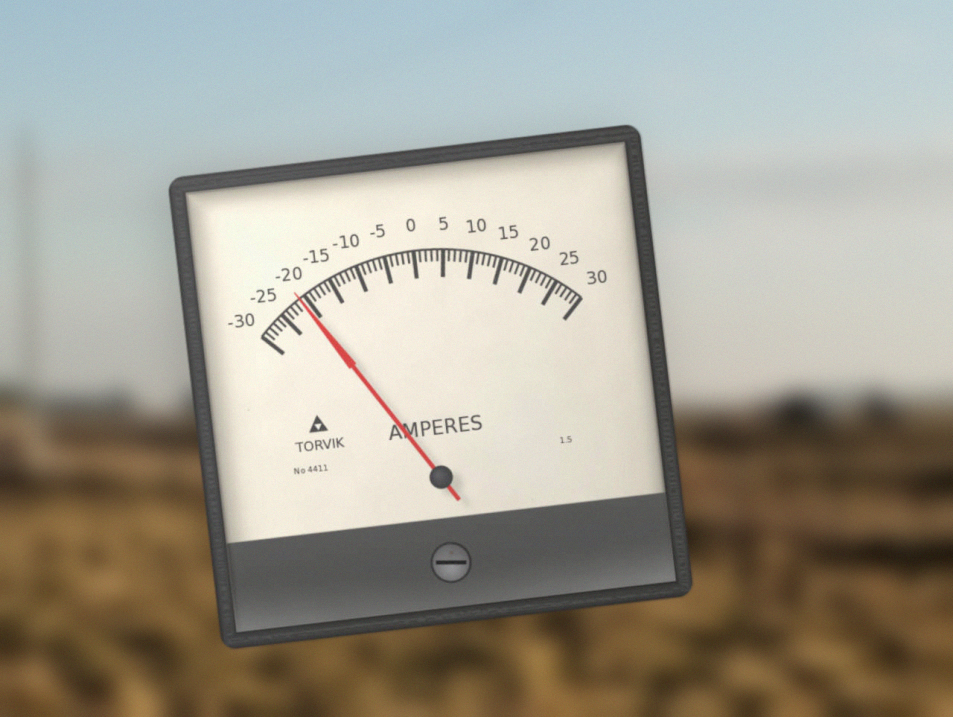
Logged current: -21 A
